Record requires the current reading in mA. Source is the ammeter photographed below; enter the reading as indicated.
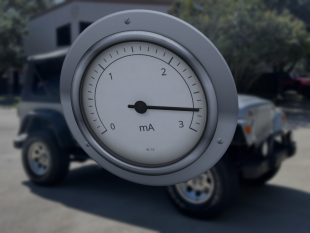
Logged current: 2.7 mA
